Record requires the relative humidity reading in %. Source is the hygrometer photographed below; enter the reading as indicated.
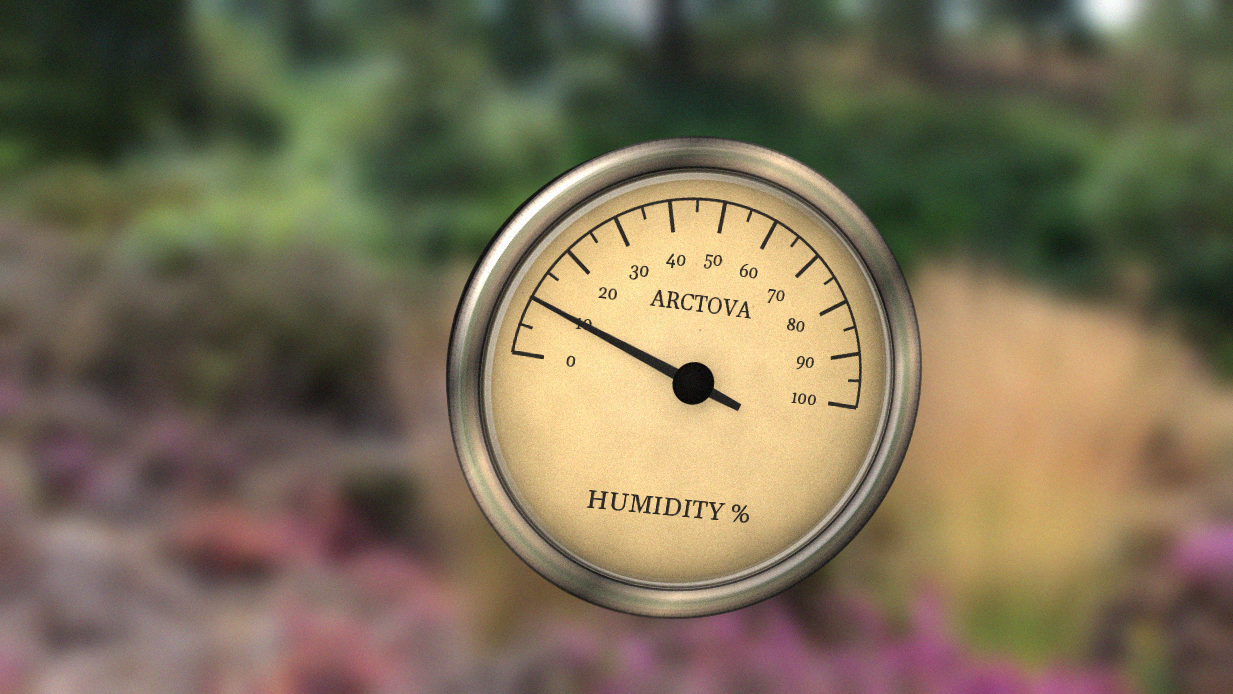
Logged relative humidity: 10 %
